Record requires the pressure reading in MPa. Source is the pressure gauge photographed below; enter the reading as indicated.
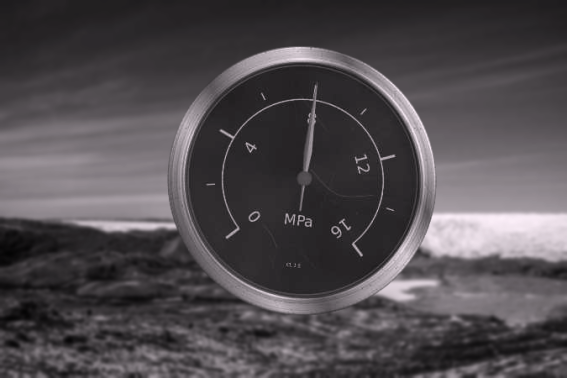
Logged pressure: 8 MPa
